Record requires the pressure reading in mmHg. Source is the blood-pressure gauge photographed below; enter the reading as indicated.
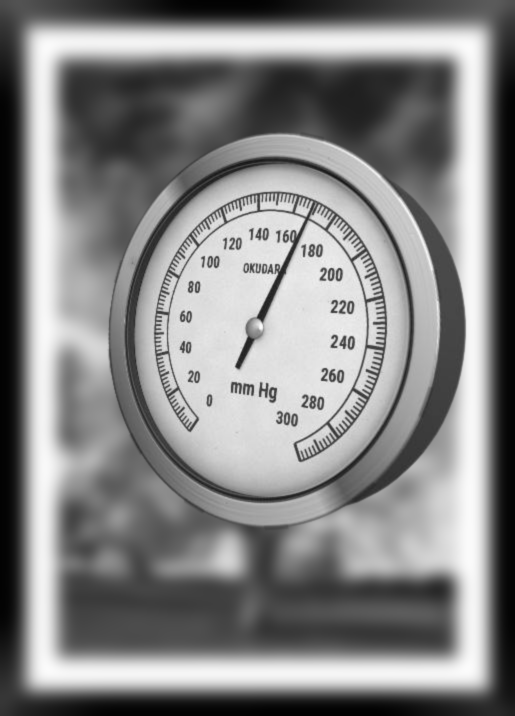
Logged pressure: 170 mmHg
